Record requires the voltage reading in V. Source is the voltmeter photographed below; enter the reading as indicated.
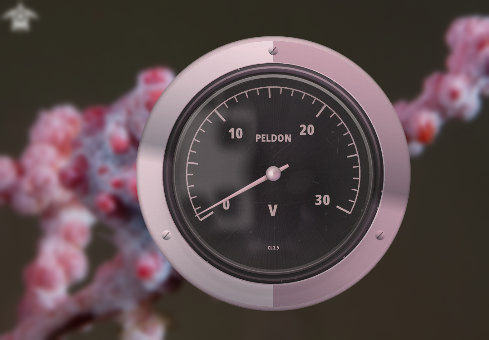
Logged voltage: 0.5 V
